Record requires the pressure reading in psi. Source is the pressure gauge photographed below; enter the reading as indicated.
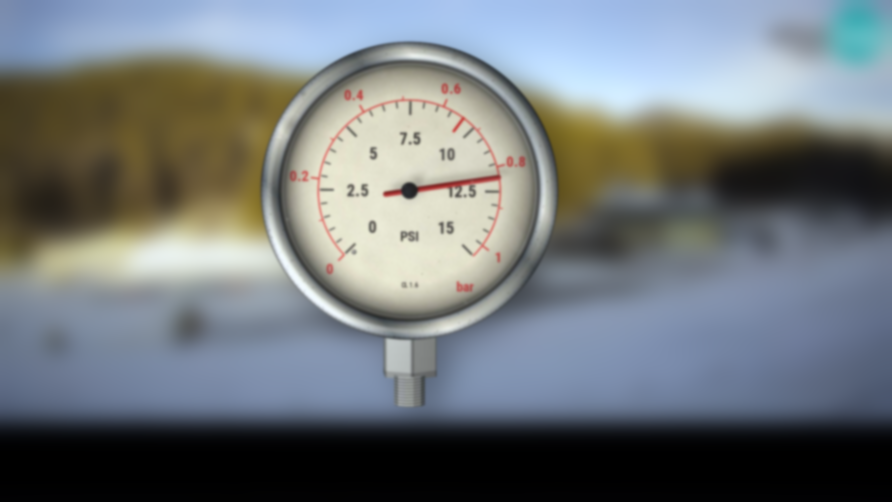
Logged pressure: 12 psi
